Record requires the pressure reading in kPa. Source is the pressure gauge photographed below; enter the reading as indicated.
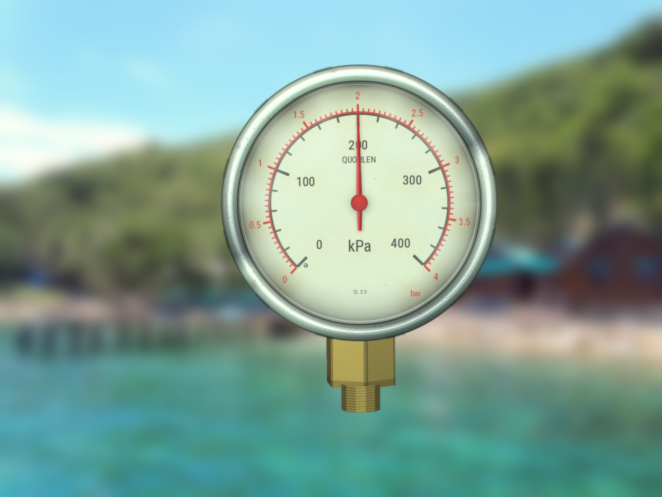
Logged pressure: 200 kPa
